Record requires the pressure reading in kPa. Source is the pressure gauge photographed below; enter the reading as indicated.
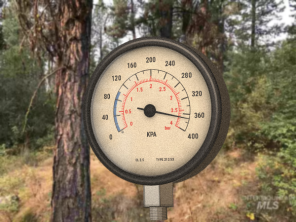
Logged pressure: 370 kPa
